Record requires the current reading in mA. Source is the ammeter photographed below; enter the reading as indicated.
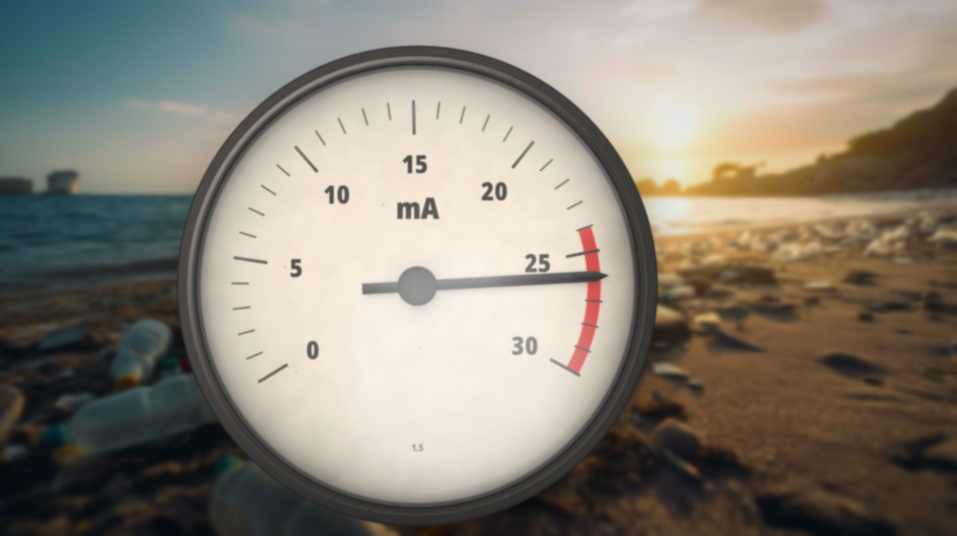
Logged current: 26 mA
